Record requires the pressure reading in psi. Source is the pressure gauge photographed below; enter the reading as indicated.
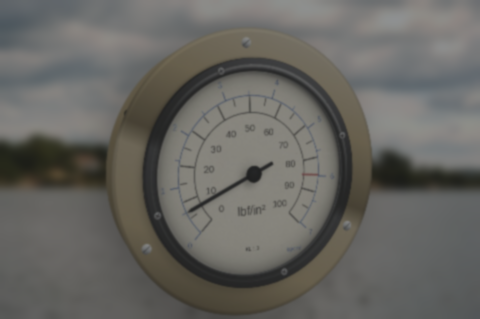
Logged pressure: 7.5 psi
